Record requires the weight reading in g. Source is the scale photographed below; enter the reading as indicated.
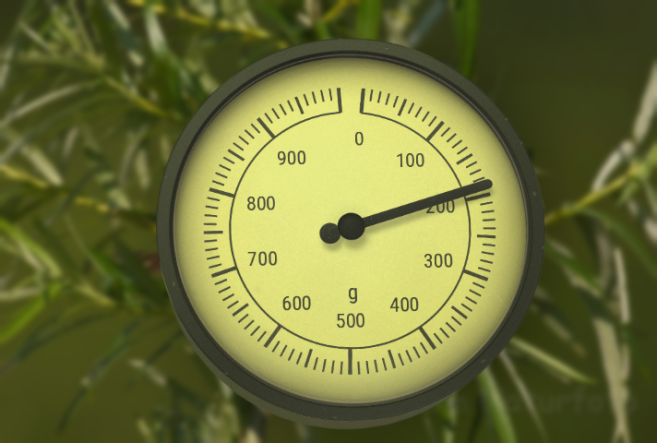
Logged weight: 190 g
